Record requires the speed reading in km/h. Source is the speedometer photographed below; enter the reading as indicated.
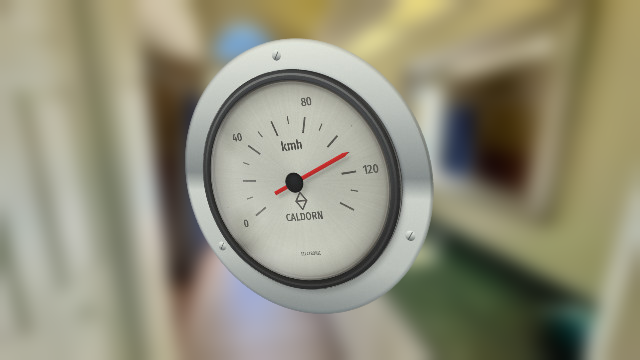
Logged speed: 110 km/h
